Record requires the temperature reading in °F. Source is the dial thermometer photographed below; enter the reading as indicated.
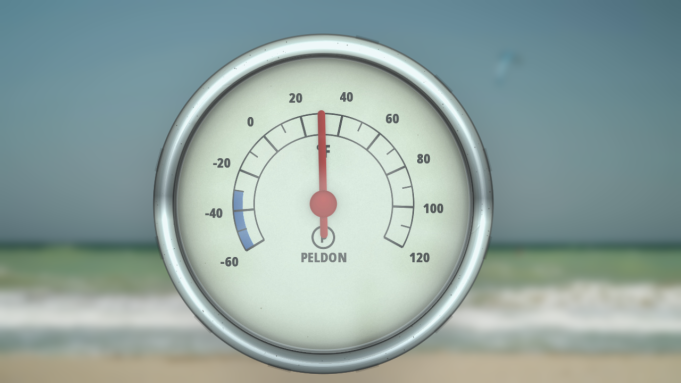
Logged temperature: 30 °F
